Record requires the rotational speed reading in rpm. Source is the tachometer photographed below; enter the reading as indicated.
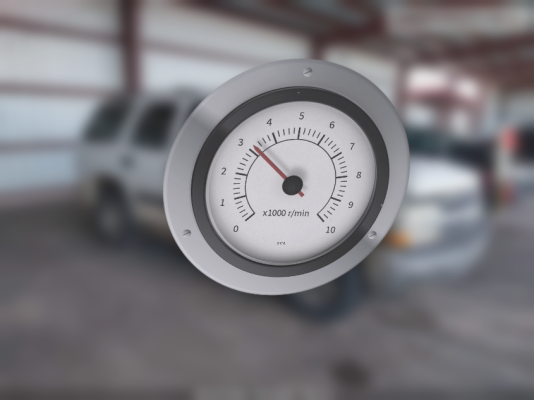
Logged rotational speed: 3200 rpm
